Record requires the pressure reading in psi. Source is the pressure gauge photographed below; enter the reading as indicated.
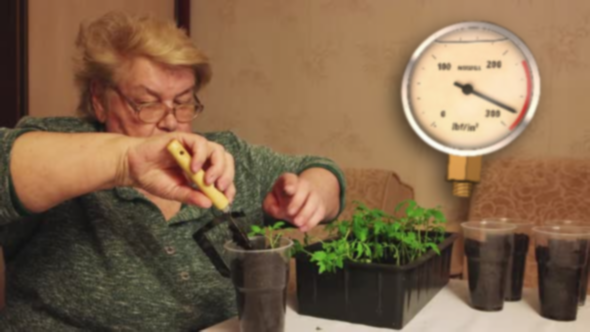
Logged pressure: 280 psi
